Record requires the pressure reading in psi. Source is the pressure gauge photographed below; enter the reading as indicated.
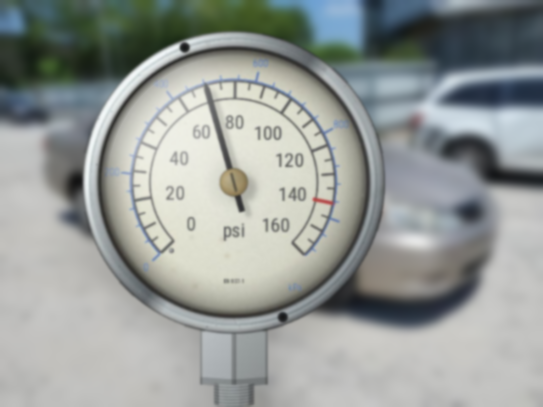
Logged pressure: 70 psi
